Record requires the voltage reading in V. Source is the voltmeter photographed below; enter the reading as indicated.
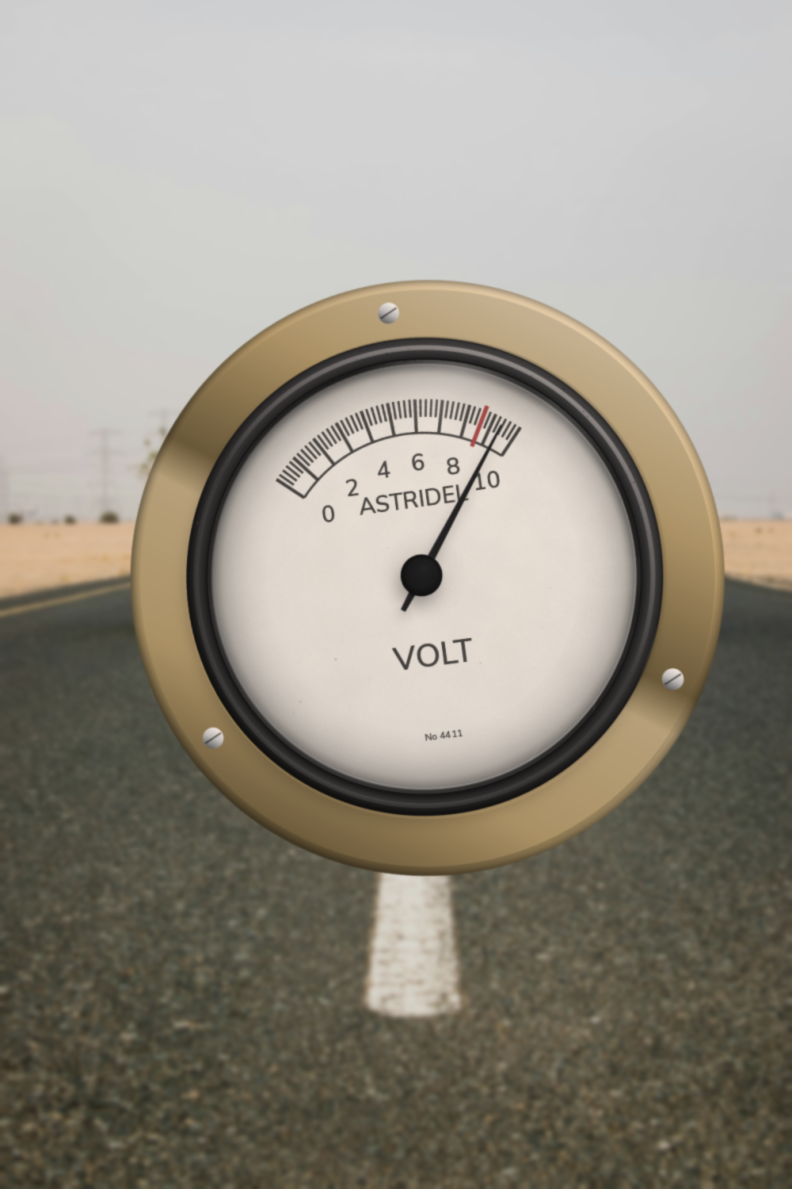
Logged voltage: 9.4 V
